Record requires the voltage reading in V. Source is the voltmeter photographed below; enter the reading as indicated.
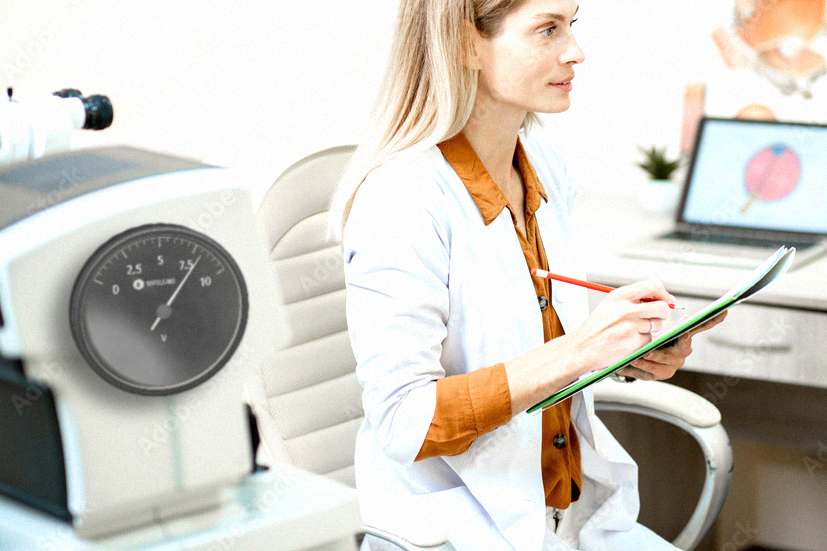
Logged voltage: 8 V
